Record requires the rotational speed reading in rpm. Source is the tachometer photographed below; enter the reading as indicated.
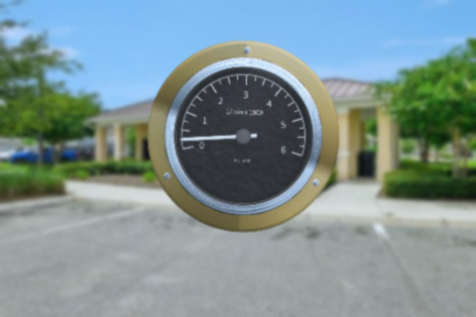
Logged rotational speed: 250 rpm
